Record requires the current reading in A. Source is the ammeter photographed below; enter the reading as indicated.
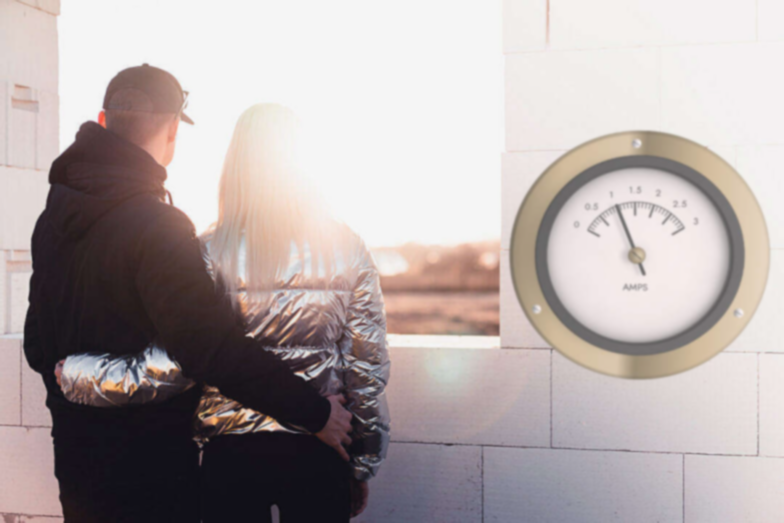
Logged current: 1 A
